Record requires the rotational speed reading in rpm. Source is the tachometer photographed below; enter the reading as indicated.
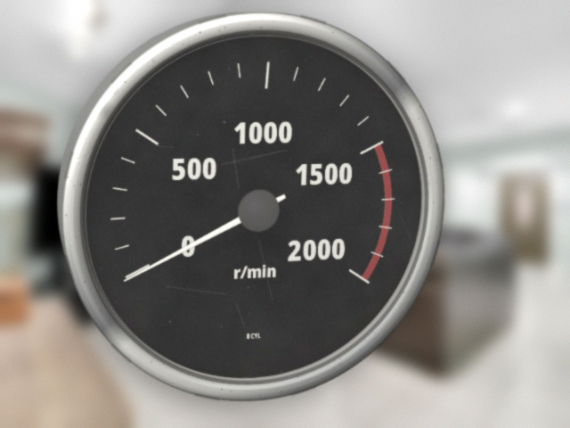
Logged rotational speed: 0 rpm
